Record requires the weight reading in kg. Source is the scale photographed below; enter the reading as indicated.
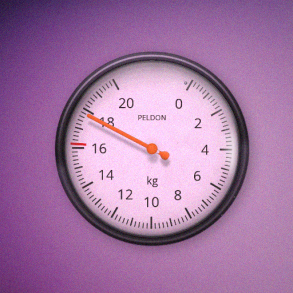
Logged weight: 17.8 kg
